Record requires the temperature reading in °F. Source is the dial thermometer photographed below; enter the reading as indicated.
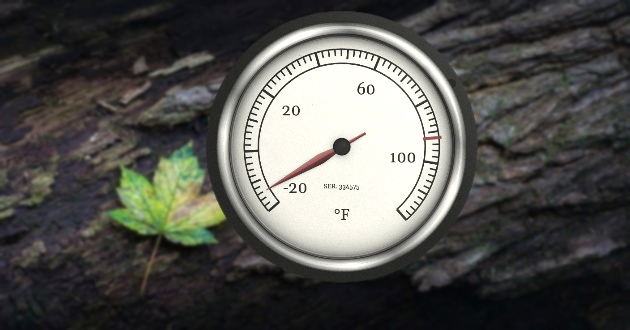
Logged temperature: -14 °F
